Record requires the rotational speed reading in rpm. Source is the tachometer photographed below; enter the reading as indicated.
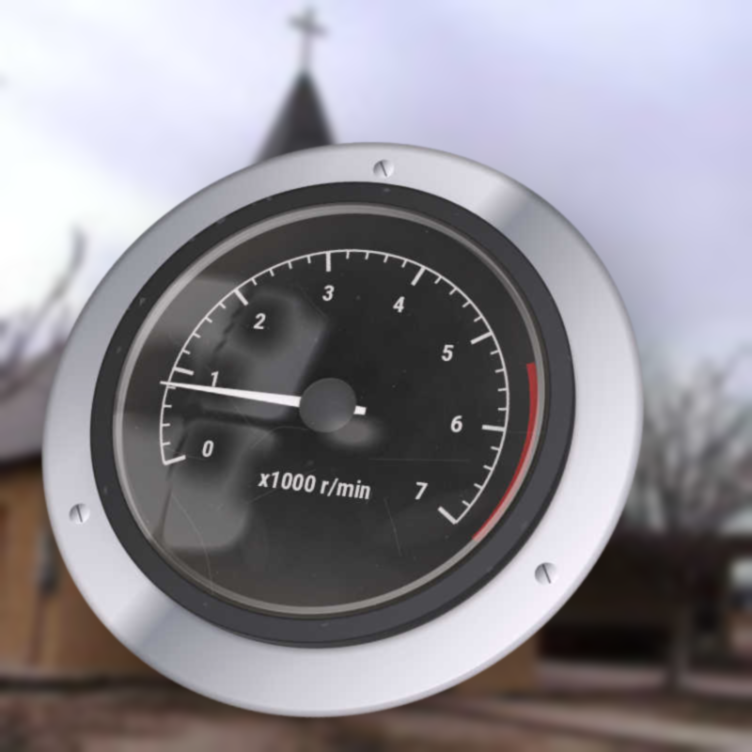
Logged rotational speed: 800 rpm
